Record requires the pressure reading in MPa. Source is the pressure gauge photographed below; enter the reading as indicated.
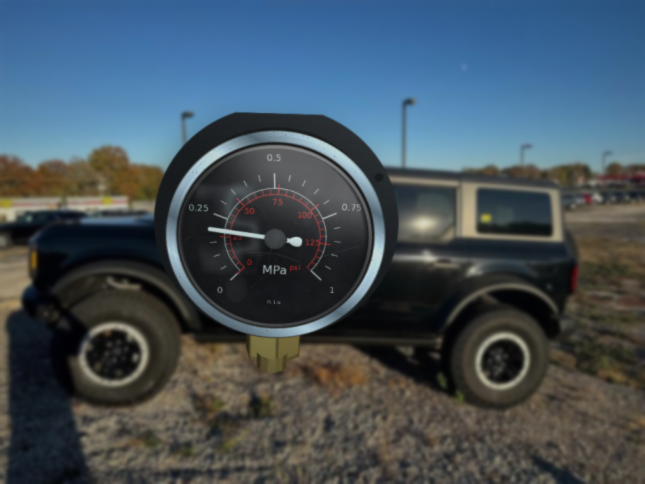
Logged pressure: 0.2 MPa
